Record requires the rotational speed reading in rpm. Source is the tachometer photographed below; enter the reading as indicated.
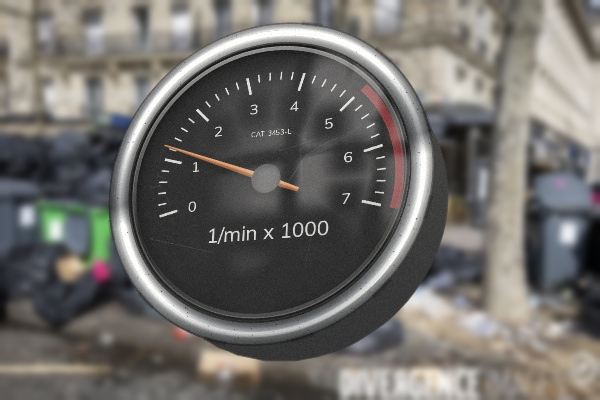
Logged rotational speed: 1200 rpm
